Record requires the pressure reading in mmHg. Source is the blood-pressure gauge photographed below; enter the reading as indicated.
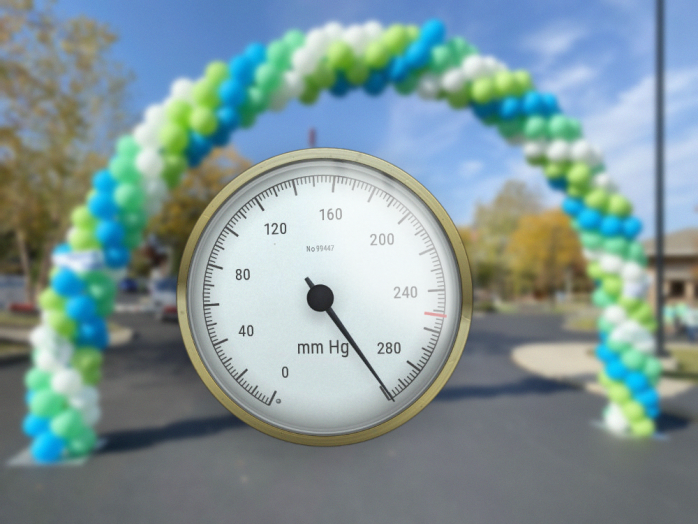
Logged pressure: 298 mmHg
